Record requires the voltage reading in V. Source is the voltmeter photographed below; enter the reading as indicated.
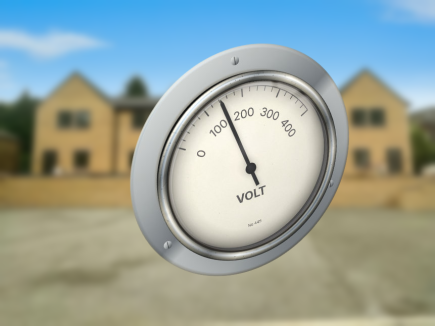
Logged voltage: 140 V
